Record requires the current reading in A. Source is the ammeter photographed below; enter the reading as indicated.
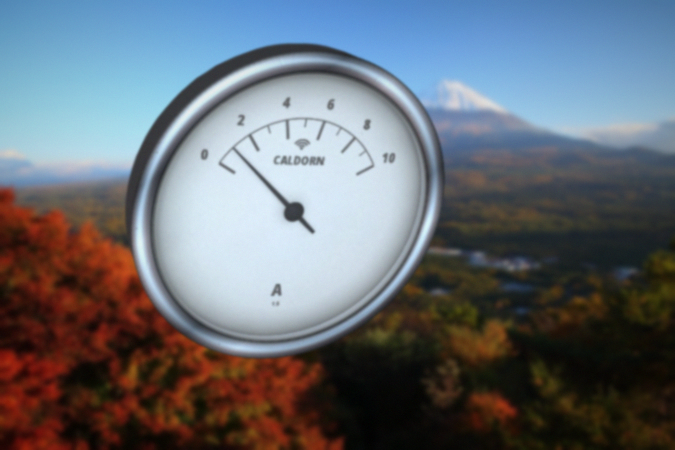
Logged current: 1 A
